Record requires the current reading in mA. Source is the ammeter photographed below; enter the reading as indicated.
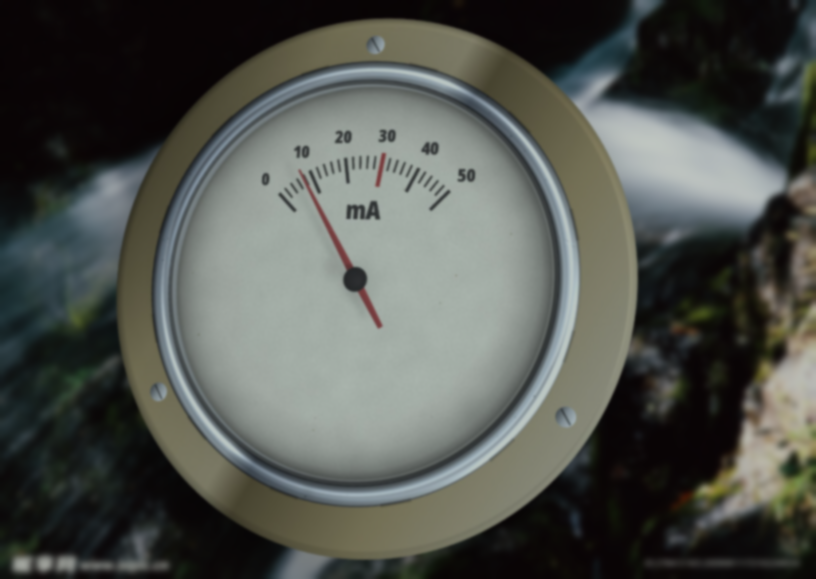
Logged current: 8 mA
